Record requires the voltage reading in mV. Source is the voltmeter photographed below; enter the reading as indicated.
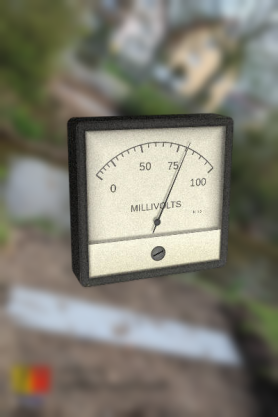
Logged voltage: 80 mV
